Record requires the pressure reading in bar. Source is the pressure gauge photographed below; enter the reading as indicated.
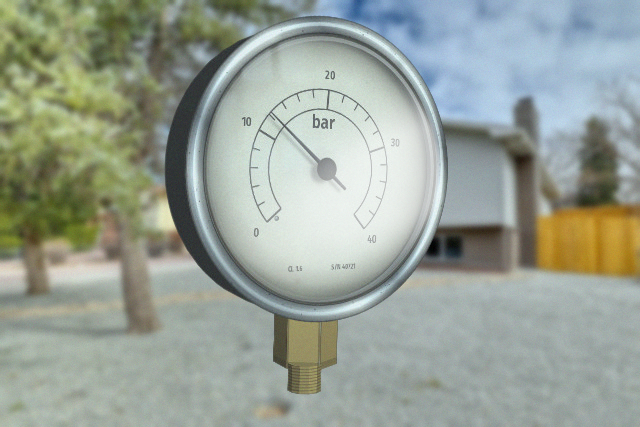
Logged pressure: 12 bar
